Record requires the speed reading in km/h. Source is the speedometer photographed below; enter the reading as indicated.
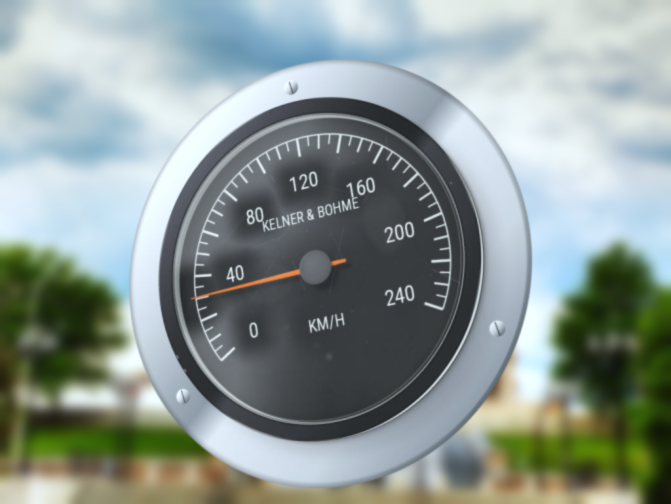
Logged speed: 30 km/h
